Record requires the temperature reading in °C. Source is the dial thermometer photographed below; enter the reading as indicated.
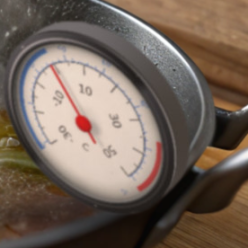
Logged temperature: 0 °C
